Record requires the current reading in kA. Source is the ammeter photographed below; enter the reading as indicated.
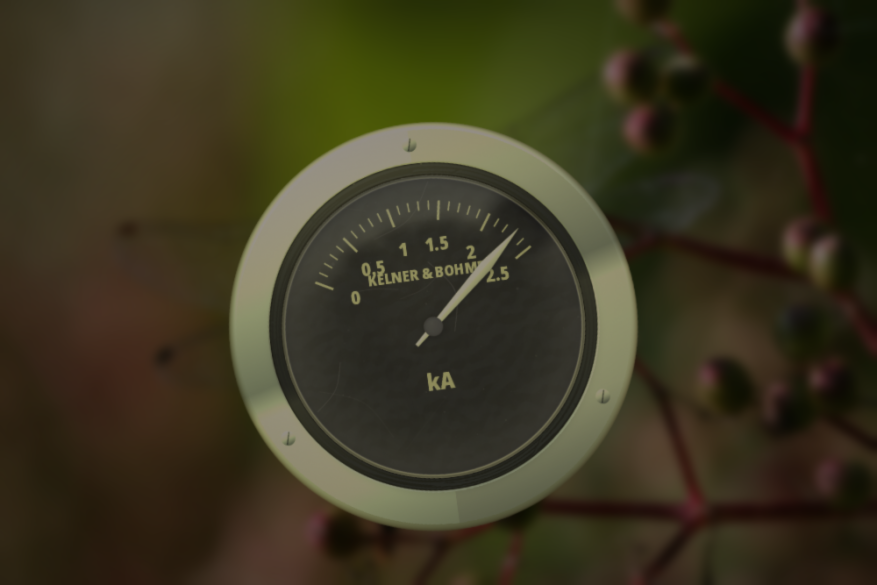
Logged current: 2.3 kA
